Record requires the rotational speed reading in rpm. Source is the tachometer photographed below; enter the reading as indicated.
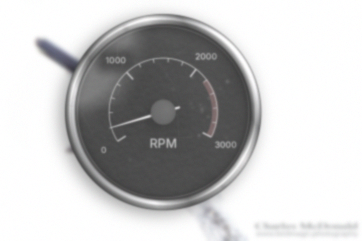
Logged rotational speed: 200 rpm
